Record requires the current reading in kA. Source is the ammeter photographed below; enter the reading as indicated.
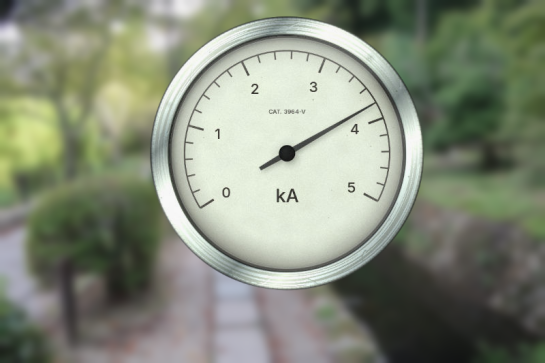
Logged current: 3.8 kA
